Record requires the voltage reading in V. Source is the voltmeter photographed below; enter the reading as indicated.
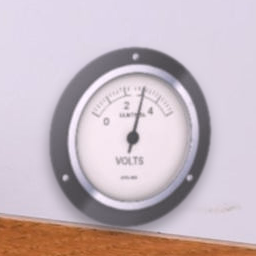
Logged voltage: 3 V
